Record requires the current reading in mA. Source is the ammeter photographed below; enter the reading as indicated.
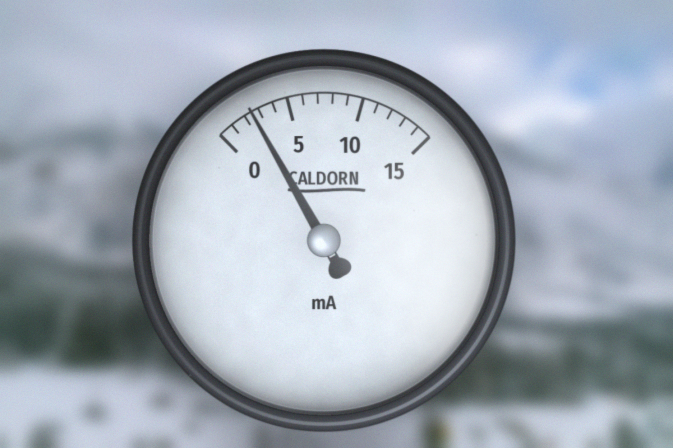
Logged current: 2.5 mA
